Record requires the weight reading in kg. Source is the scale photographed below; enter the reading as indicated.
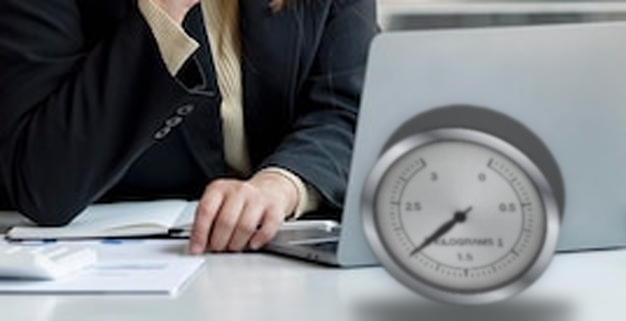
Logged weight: 2 kg
